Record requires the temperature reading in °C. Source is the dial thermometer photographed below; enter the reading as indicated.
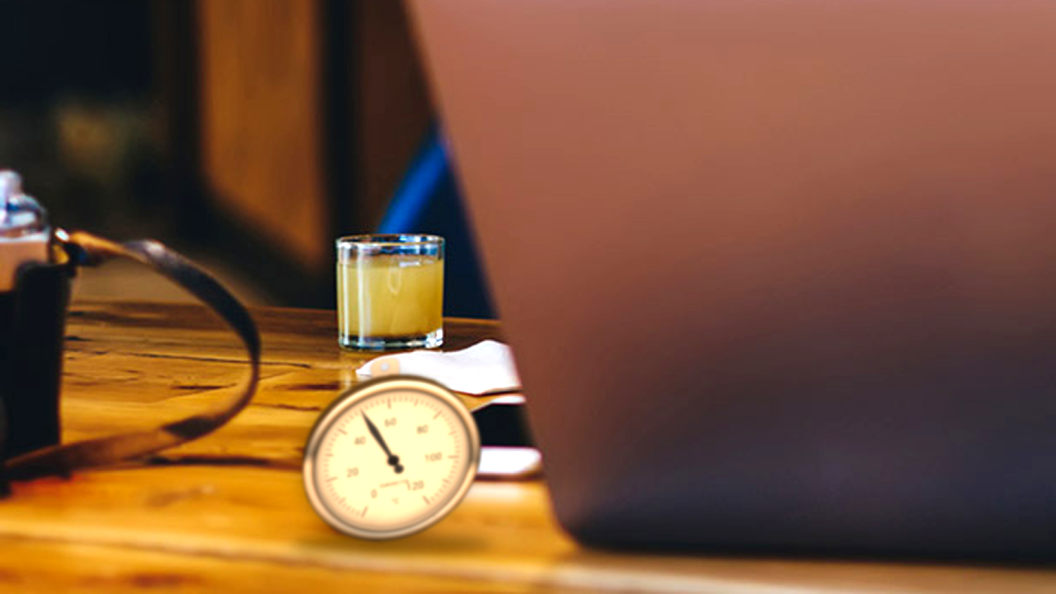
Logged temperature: 50 °C
